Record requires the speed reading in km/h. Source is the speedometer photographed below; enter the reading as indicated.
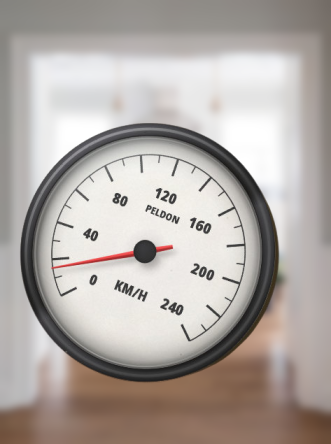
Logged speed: 15 km/h
